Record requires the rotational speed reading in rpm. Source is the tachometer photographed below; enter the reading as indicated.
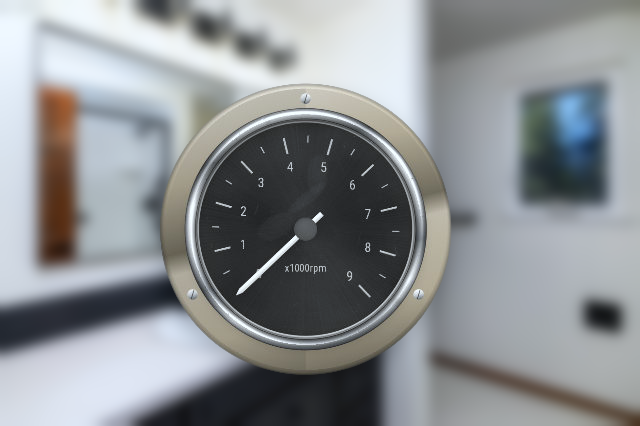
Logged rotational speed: 0 rpm
